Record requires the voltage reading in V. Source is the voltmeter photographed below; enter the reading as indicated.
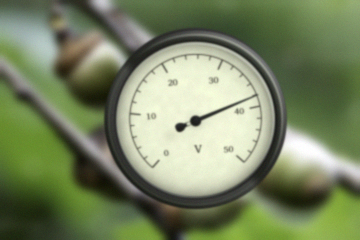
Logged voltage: 38 V
